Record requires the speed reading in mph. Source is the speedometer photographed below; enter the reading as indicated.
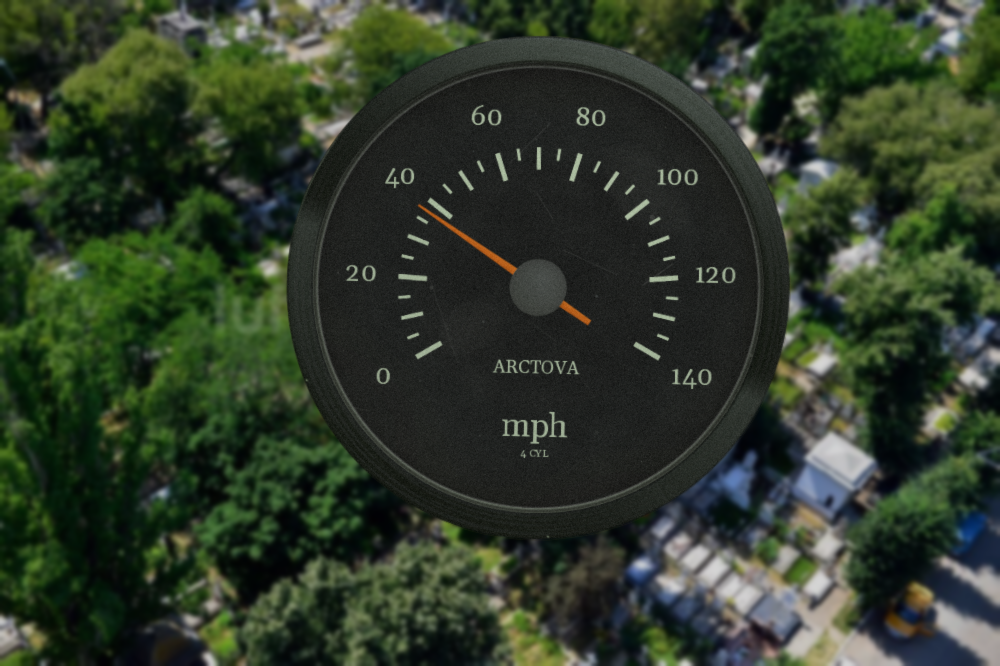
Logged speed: 37.5 mph
